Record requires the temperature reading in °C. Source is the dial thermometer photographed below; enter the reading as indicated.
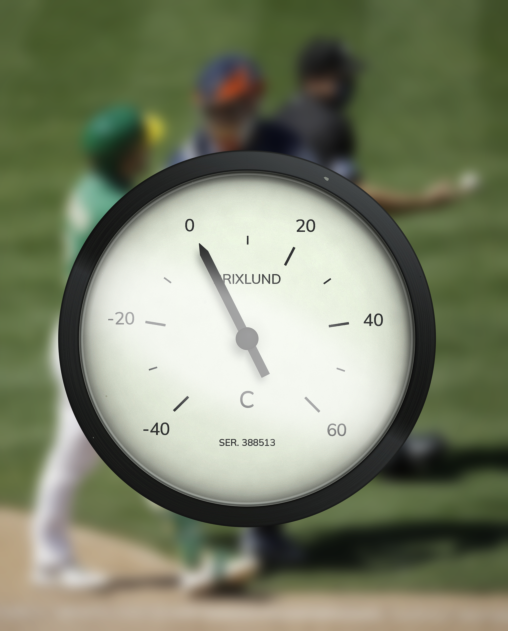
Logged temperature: 0 °C
